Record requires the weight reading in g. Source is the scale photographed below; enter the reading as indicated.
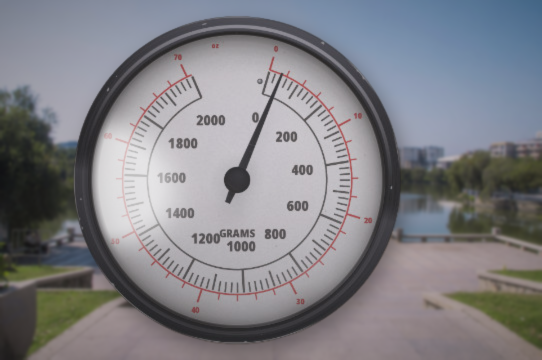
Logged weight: 40 g
